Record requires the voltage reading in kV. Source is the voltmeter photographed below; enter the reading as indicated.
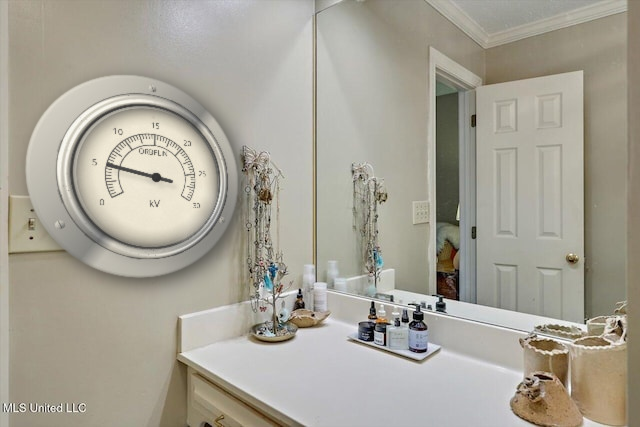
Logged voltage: 5 kV
